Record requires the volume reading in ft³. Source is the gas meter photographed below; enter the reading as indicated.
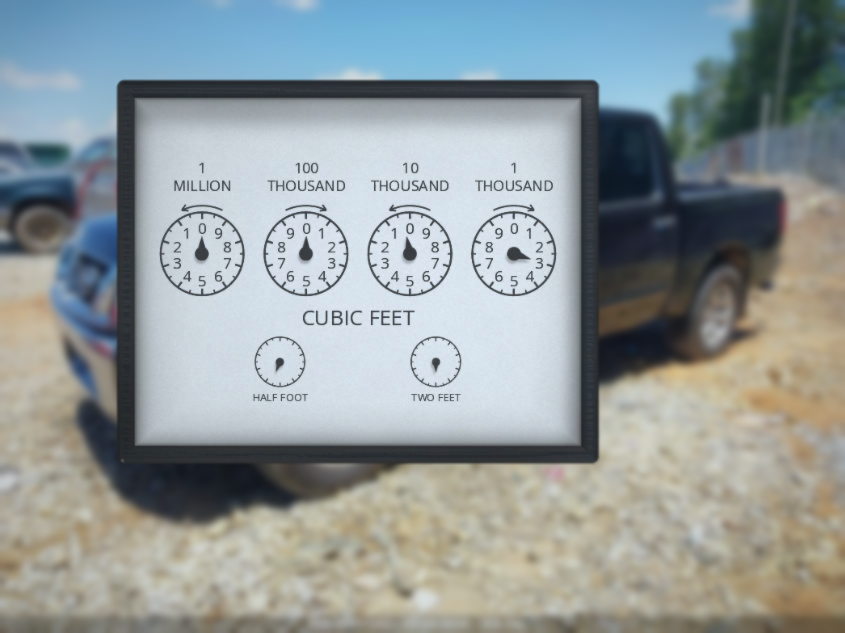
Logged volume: 300 ft³
